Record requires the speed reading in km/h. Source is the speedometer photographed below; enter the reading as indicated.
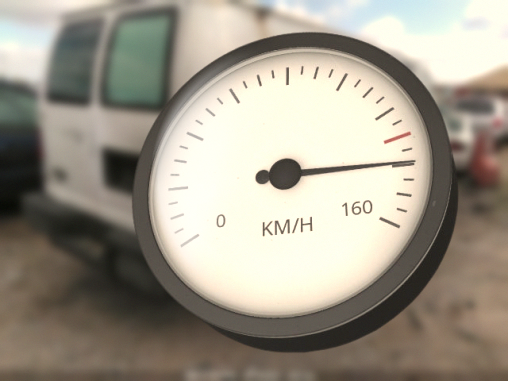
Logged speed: 140 km/h
